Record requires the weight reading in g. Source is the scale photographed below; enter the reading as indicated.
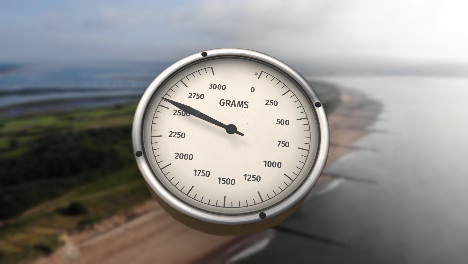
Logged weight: 2550 g
